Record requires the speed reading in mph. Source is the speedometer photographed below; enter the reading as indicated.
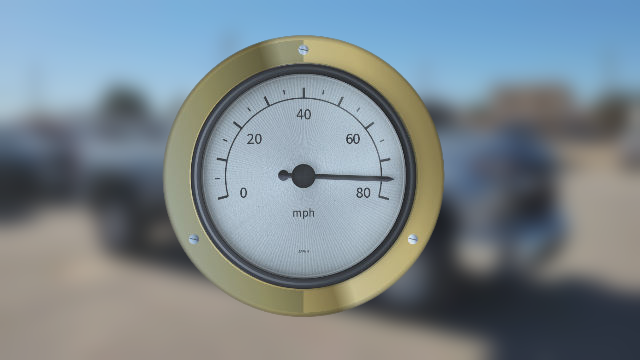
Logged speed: 75 mph
